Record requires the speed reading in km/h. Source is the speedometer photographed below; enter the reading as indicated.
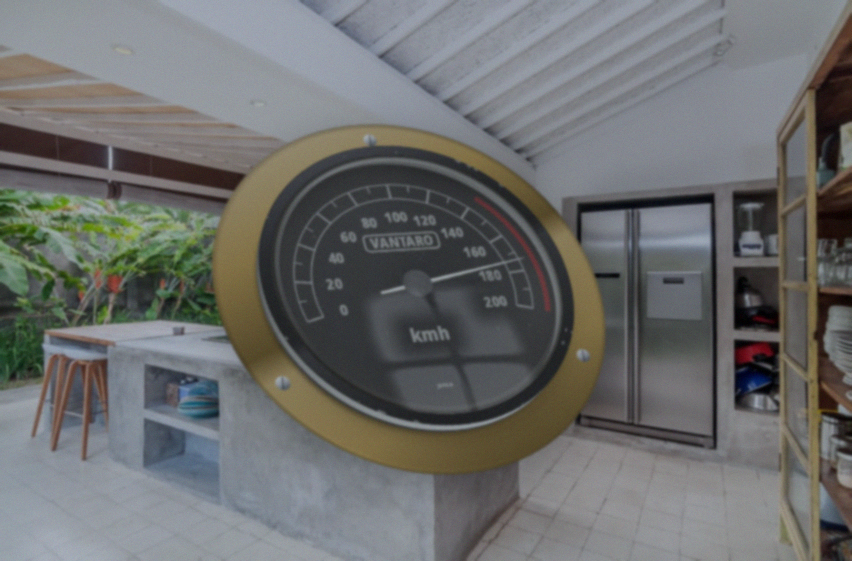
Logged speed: 175 km/h
